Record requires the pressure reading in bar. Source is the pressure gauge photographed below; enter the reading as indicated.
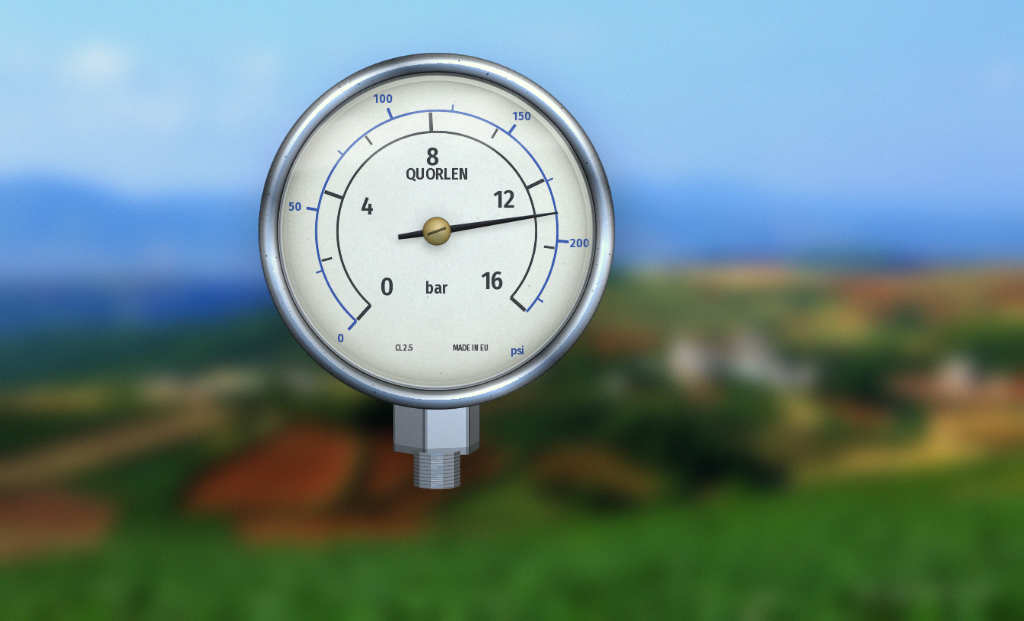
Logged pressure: 13 bar
